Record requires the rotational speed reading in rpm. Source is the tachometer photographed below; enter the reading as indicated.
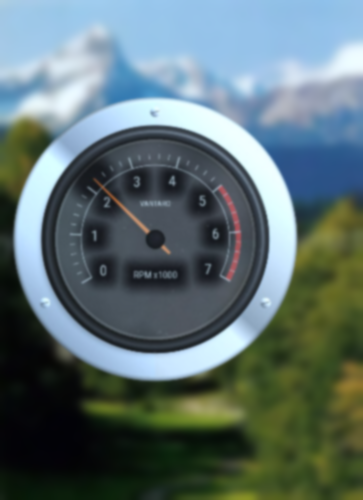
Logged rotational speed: 2200 rpm
